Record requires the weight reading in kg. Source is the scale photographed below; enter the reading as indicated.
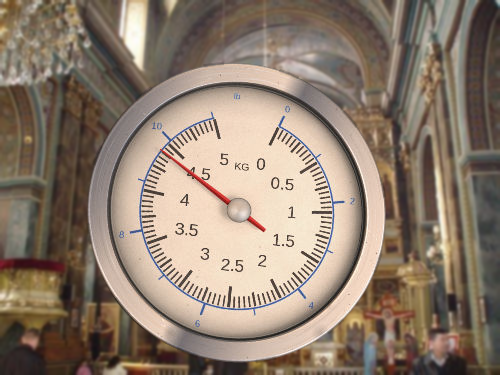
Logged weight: 4.4 kg
